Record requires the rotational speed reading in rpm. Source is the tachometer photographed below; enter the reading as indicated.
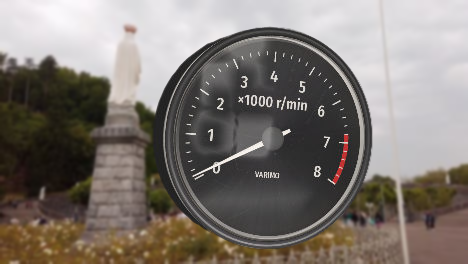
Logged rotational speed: 100 rpm
